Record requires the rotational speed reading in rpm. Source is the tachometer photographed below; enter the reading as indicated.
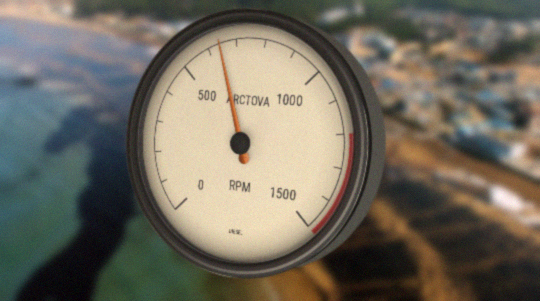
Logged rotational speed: 650 rpm
